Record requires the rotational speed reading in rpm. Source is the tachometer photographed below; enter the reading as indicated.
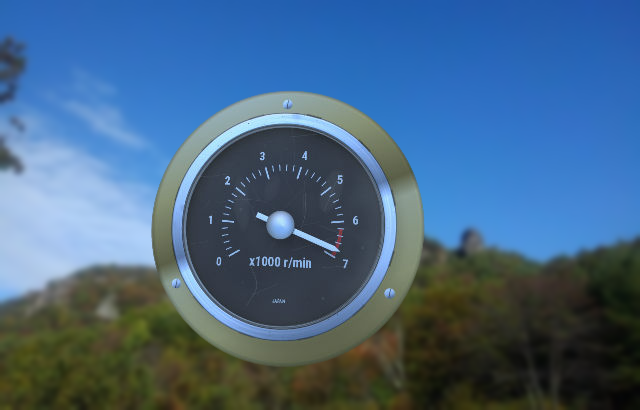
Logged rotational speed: 6800 rpm
